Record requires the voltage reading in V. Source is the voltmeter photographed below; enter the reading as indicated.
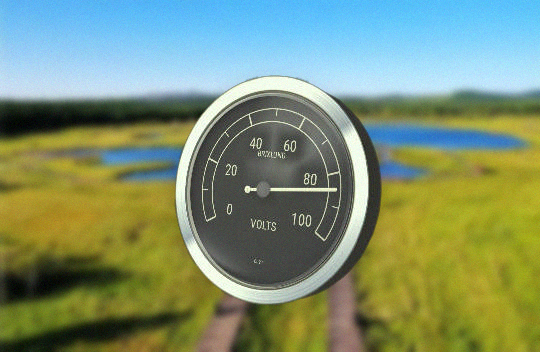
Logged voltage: 85 V
